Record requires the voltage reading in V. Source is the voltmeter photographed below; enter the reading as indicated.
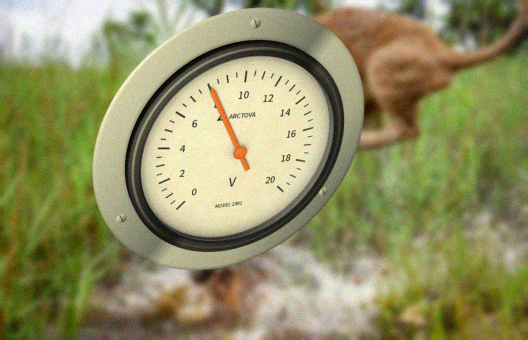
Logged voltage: 8 V
